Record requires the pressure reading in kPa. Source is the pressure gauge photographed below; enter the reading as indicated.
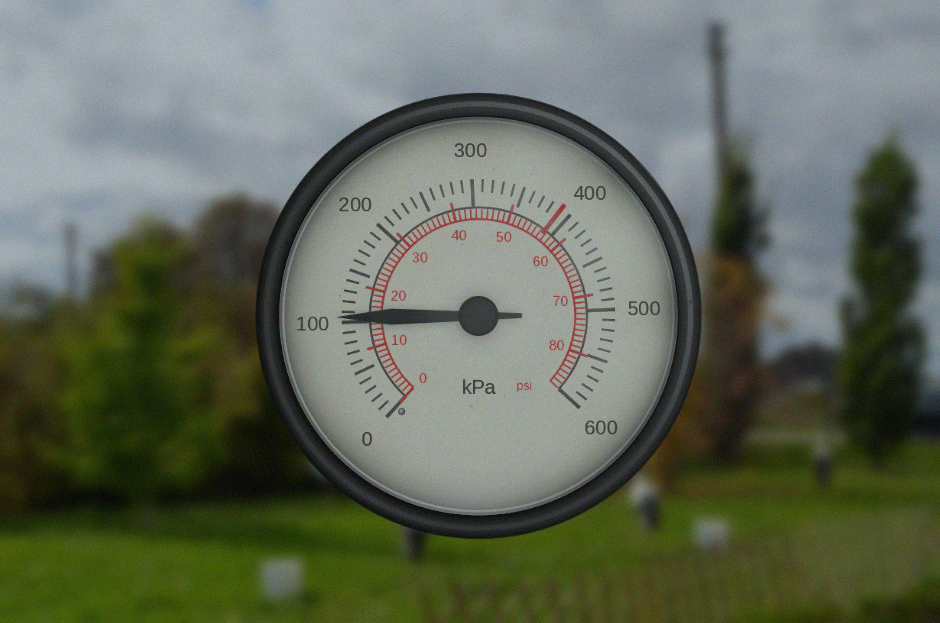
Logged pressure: 105 kPa
